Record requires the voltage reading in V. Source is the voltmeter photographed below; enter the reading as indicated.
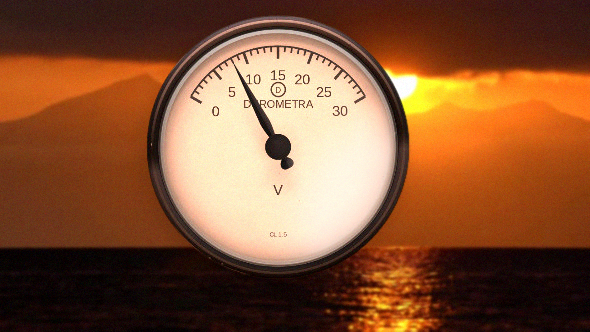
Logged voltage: 8 V
